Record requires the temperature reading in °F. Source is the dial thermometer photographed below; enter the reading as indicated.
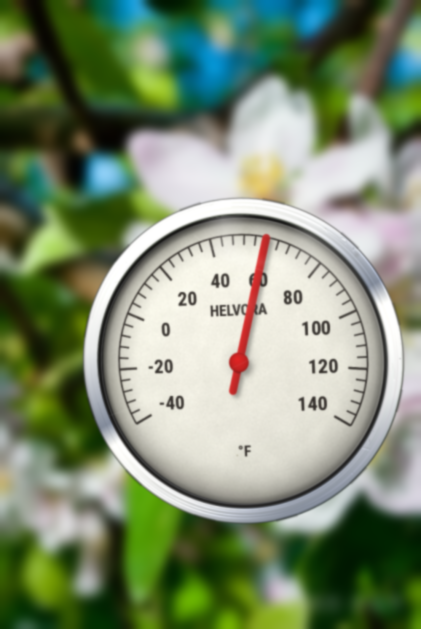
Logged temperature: 60 °F
